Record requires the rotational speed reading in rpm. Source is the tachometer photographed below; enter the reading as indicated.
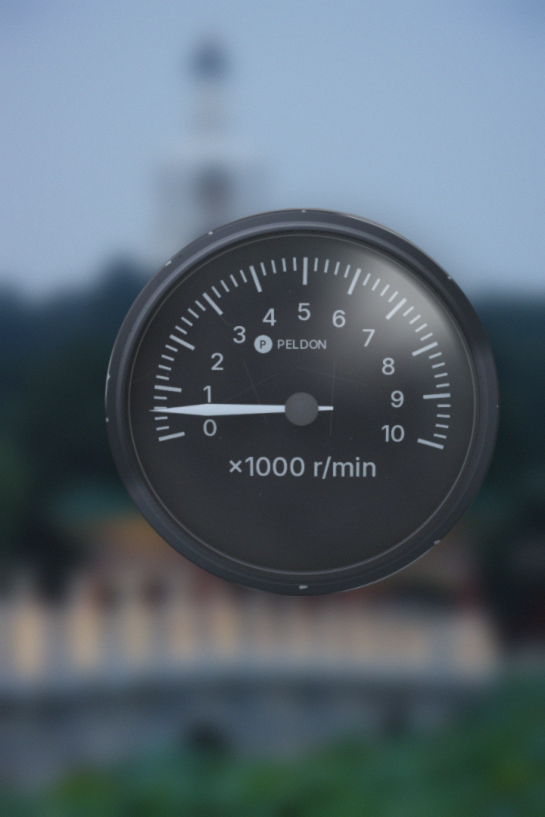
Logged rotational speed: 600 rpm
